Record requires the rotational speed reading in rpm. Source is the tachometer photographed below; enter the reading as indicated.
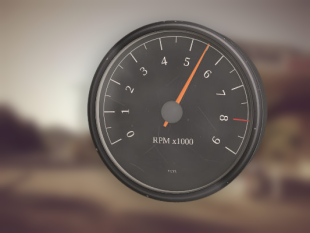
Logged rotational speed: 5500 rpm
